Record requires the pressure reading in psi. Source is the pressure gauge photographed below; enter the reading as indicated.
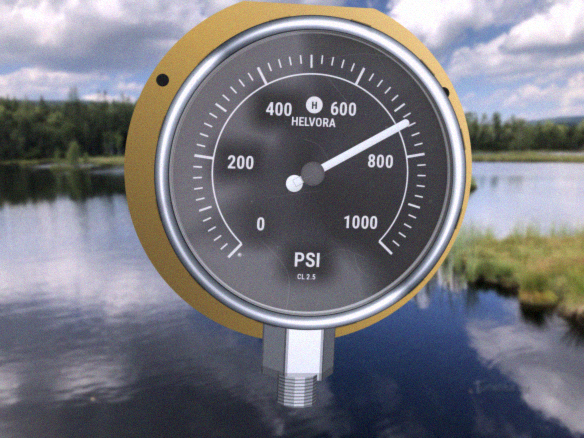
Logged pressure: 730 psi
